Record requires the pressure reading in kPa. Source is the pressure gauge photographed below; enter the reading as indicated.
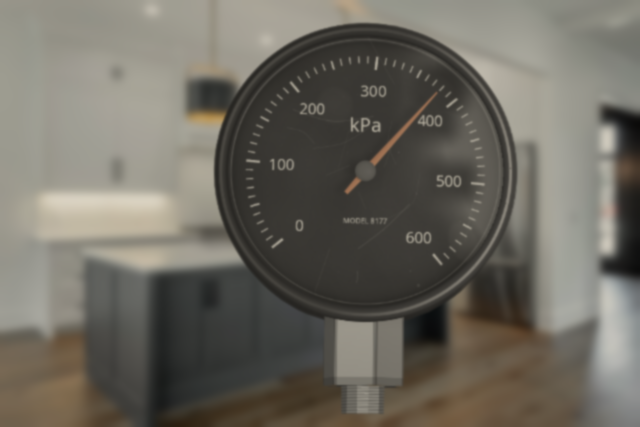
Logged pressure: 380 kPa
